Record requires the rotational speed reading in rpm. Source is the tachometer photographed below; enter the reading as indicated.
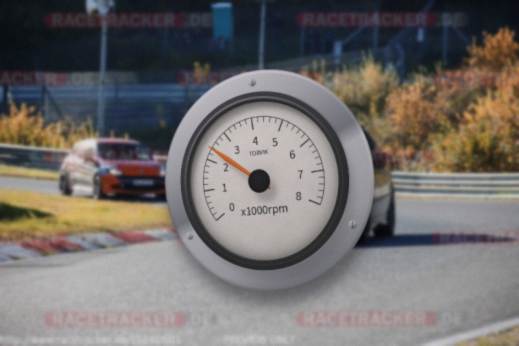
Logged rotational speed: 2400 rpm
